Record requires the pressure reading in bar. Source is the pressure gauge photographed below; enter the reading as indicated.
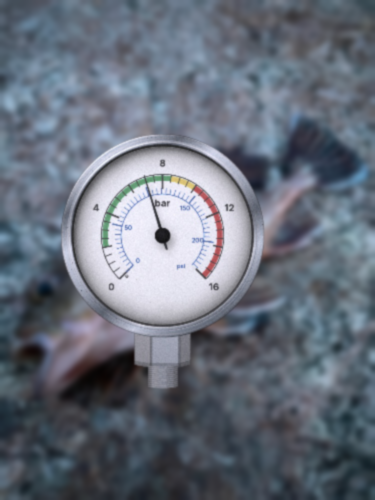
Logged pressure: 7 bar
